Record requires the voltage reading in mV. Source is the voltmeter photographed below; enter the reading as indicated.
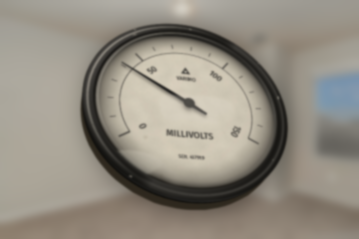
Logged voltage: 40 mV
